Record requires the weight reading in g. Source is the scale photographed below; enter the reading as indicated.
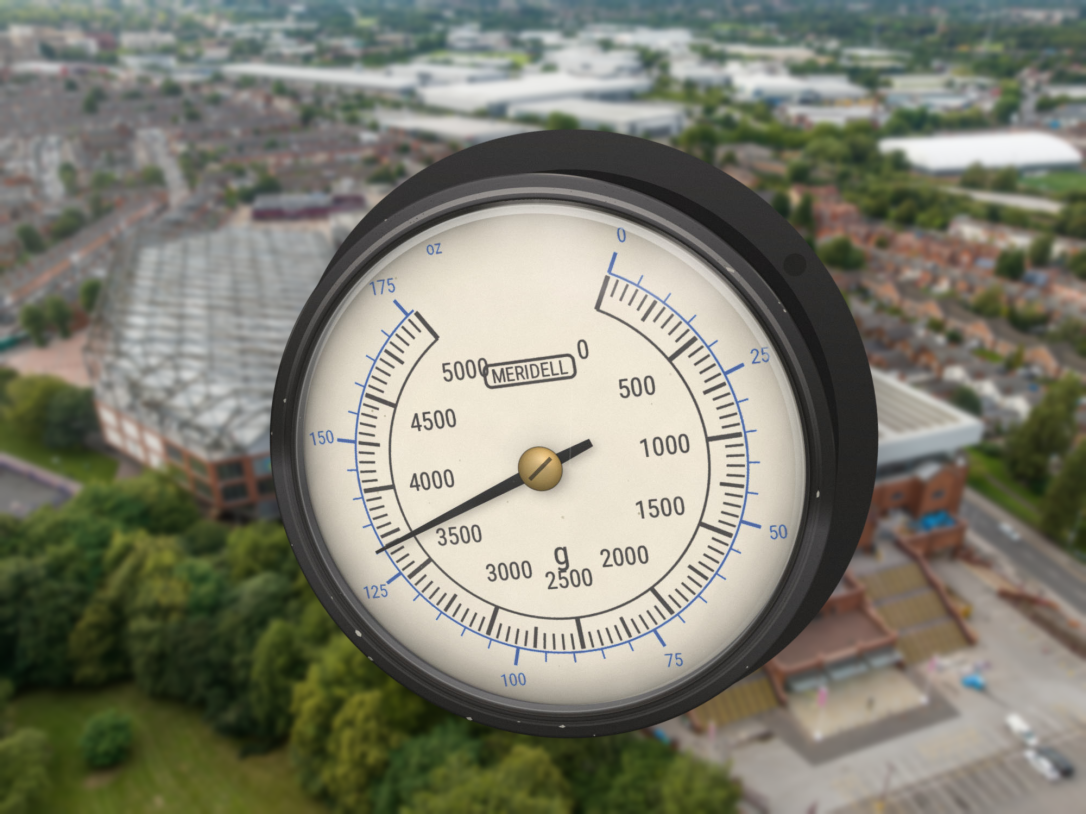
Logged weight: 3700 g
